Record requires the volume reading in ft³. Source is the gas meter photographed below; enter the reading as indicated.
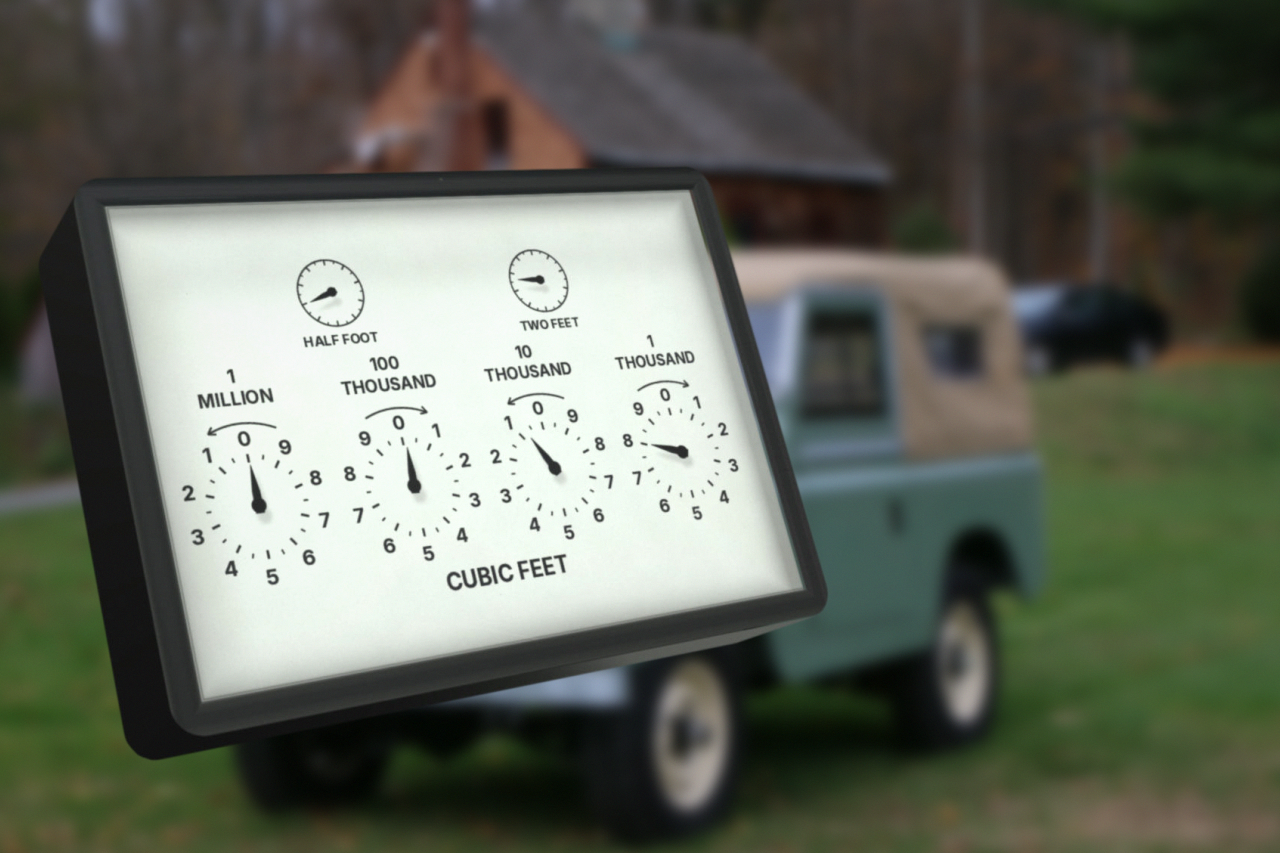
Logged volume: 800 ft³
